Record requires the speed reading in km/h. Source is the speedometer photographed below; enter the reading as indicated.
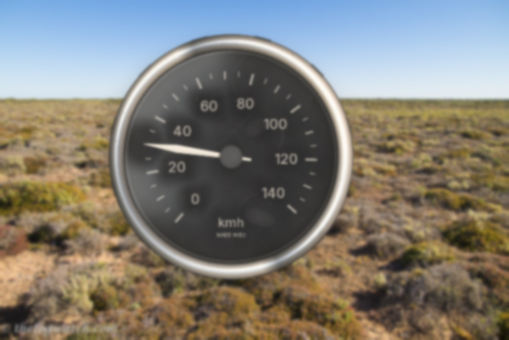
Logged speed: 30 km/h
